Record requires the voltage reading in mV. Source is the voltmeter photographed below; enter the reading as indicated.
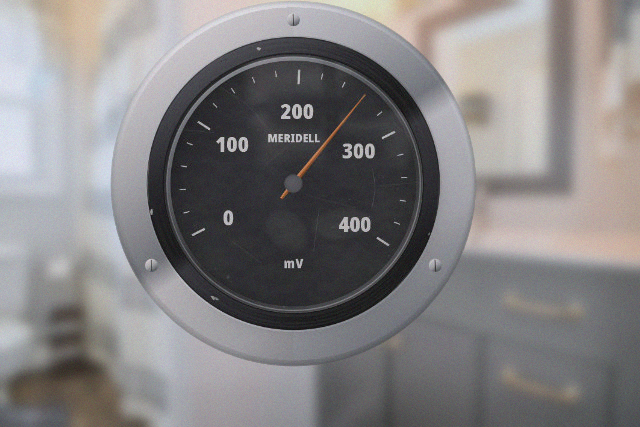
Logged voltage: 260 mV
